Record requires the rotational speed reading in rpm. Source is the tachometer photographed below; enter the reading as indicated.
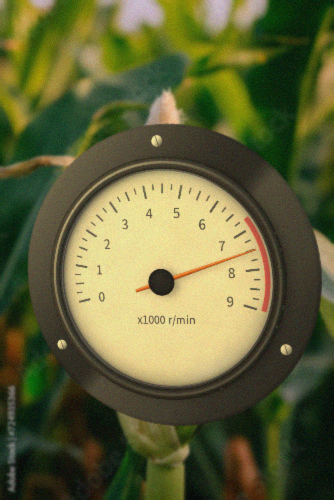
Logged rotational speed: 7500 rpm
